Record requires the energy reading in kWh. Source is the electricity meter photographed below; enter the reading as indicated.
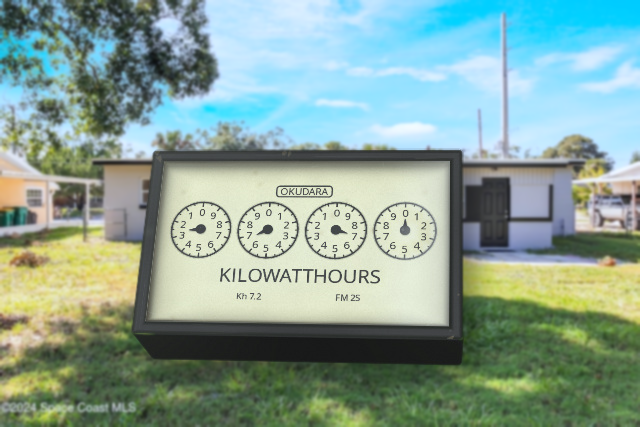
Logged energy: 2670 kWh
